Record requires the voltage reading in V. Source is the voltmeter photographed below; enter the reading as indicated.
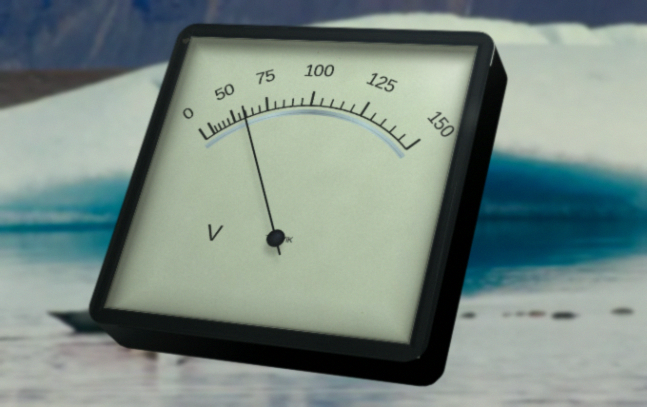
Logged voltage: 60 V
